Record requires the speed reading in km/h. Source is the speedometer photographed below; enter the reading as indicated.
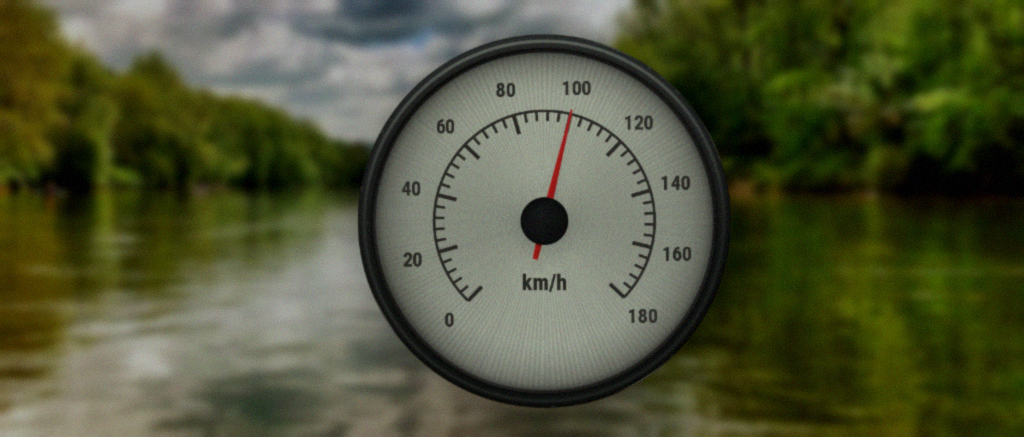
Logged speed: 100 km/h
